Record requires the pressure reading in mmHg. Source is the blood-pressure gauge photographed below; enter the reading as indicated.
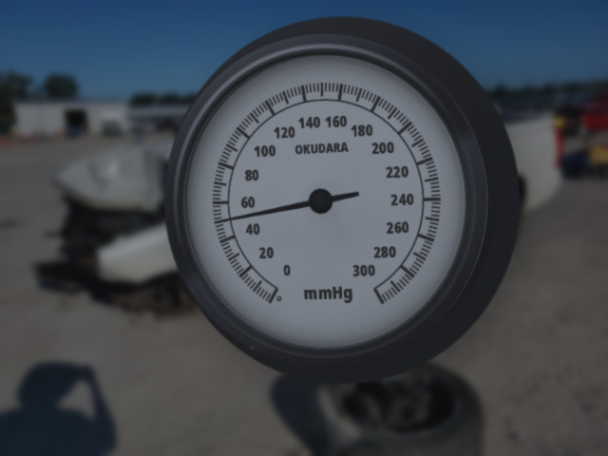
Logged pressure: 50 mmHg
